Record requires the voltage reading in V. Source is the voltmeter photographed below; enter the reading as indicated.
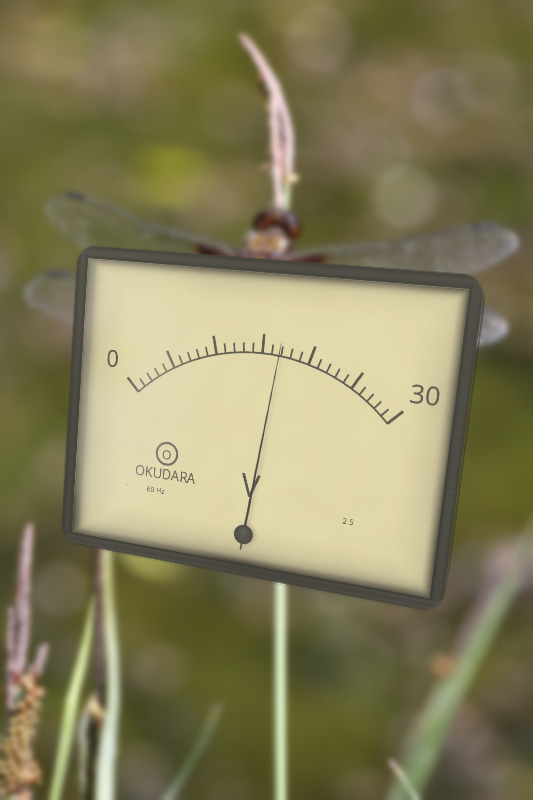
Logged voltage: 17 V
